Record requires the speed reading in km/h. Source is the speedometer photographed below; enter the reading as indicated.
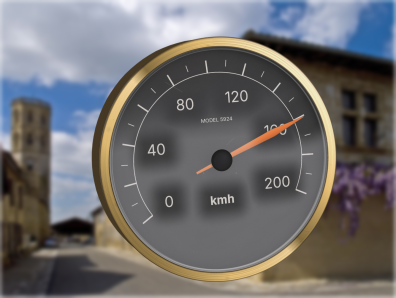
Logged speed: 160 km/h
